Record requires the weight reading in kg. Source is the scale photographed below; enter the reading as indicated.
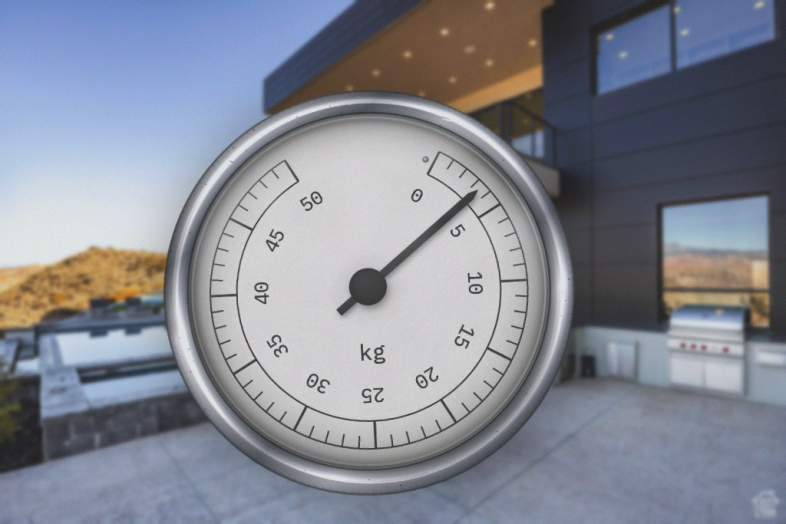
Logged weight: 3.5 kg
